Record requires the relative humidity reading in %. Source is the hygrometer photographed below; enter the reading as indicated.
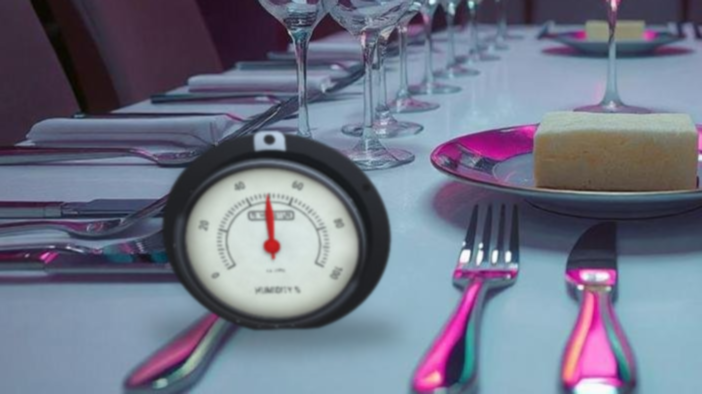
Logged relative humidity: 50 %
